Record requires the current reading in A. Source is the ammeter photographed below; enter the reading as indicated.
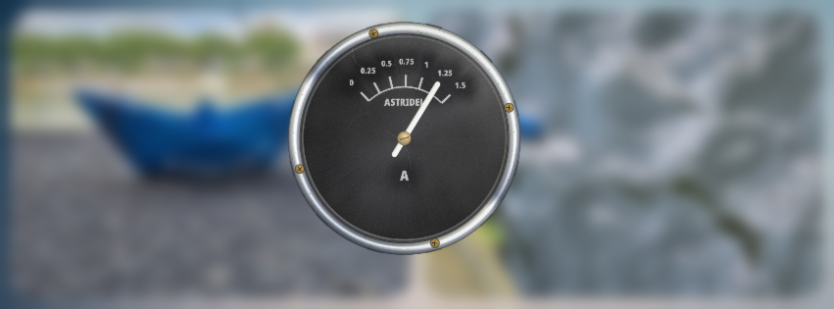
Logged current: 1.25 A
